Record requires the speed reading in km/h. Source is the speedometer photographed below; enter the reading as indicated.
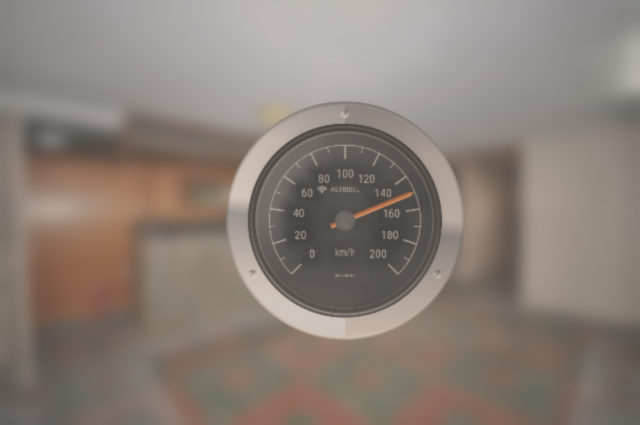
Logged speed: 150 km/h
